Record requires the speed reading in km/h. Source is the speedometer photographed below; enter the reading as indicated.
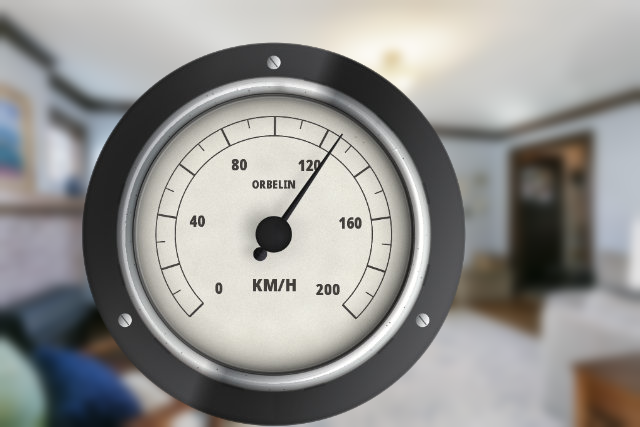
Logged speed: 125 km/h
